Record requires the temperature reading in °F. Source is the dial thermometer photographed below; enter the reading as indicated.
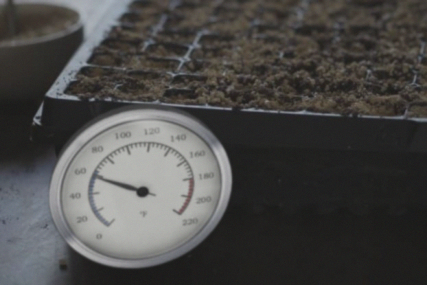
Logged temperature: 60 °F
